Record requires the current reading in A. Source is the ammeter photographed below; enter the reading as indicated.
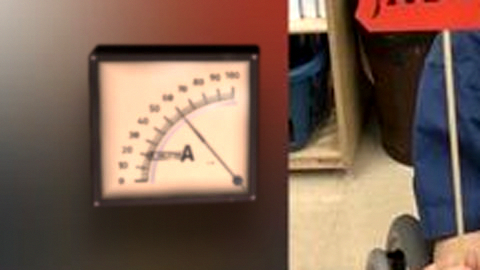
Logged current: 60 A
